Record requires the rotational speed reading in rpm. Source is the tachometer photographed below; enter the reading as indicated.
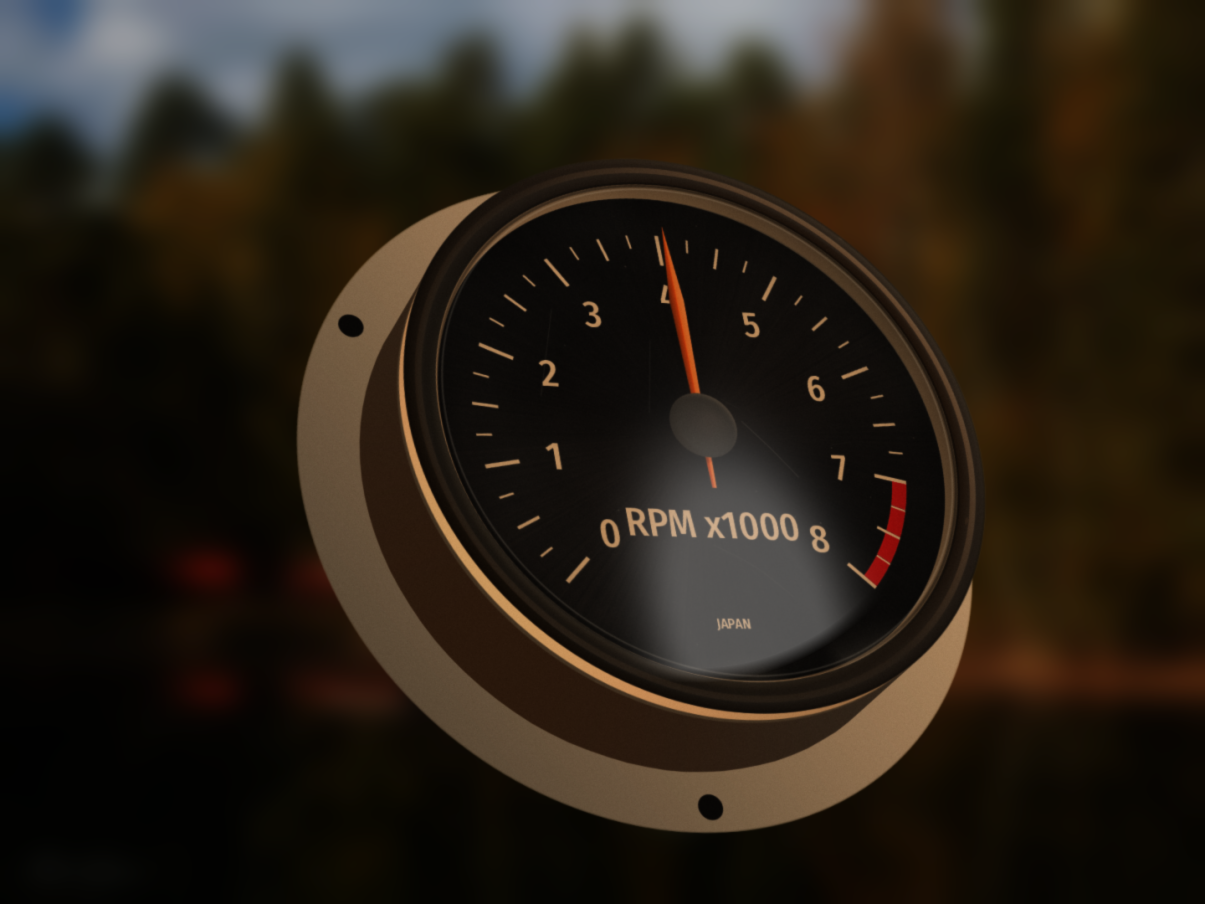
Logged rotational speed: 4000 rpm
